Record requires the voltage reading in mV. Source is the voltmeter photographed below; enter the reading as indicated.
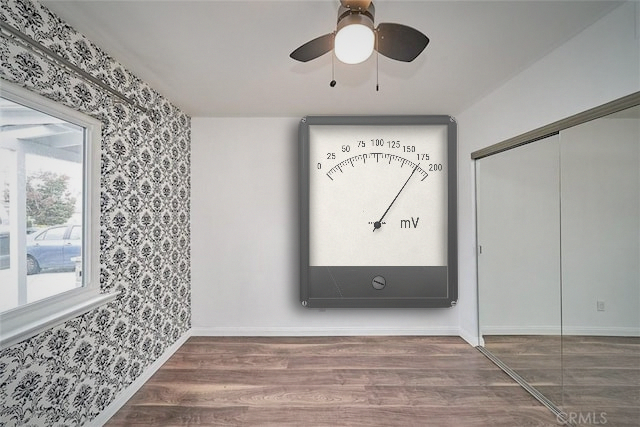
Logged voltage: 175 mV
